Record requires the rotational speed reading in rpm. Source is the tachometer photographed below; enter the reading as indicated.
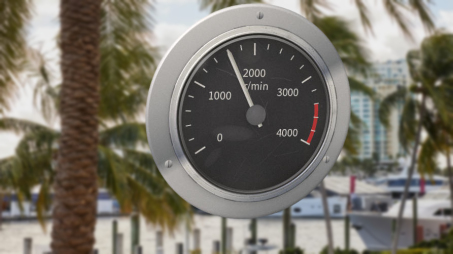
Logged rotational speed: 1600 rpm
